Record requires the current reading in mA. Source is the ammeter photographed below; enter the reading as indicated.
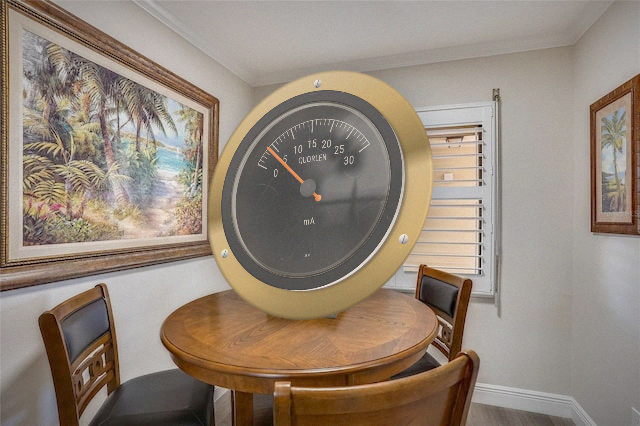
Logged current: 4 mA
